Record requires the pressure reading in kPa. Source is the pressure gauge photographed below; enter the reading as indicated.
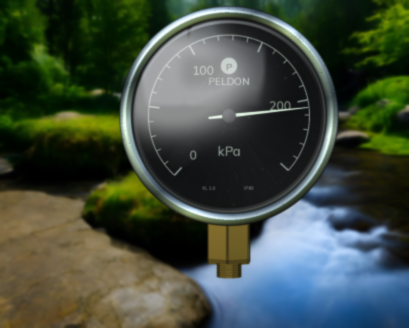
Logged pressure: 205 kPa
